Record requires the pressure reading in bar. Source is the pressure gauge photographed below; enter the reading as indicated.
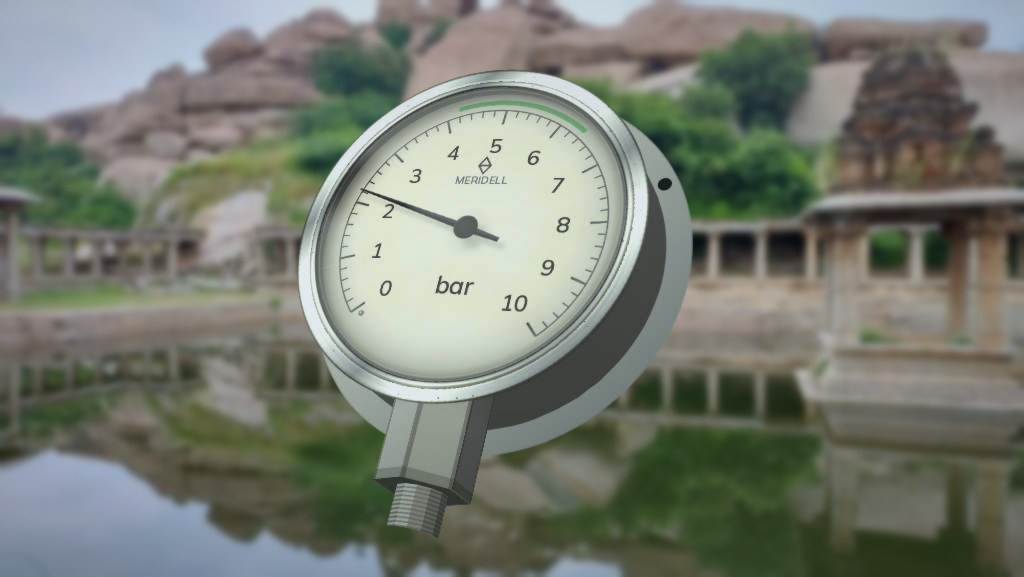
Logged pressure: 2.2 bar
